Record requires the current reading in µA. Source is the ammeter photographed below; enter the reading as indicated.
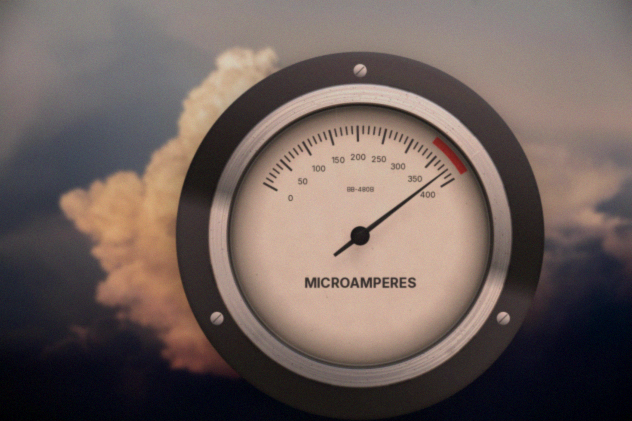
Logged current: 380 µA
